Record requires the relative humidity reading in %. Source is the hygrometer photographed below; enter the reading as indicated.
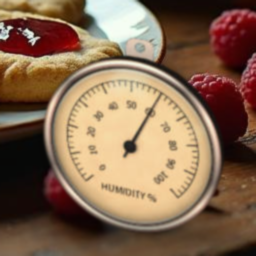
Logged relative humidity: 60 %
